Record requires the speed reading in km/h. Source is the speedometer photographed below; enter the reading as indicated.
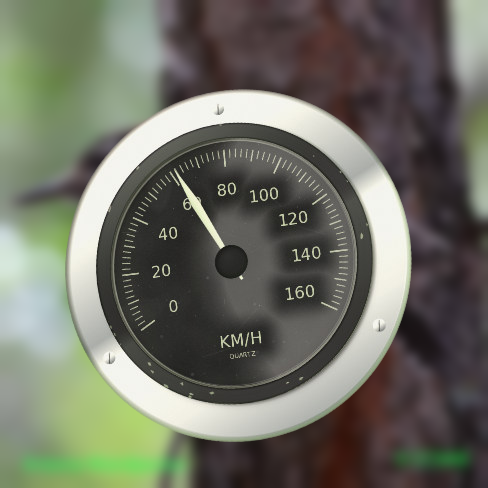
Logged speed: 62 km/h
